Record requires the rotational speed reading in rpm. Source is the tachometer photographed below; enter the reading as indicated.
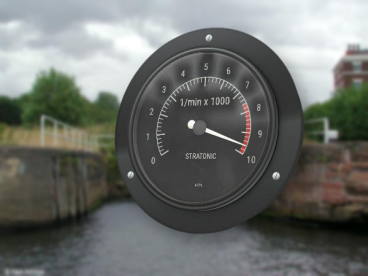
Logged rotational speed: 9600 rpm
